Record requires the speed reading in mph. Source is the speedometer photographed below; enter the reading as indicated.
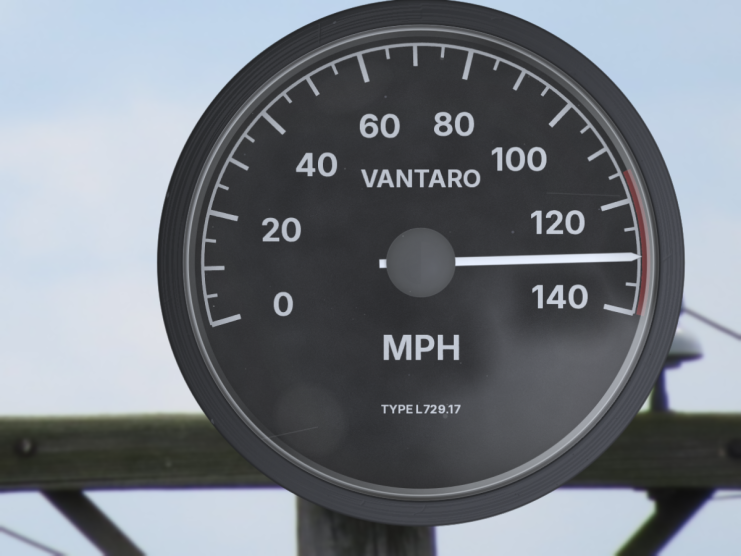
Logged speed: 130 mph
